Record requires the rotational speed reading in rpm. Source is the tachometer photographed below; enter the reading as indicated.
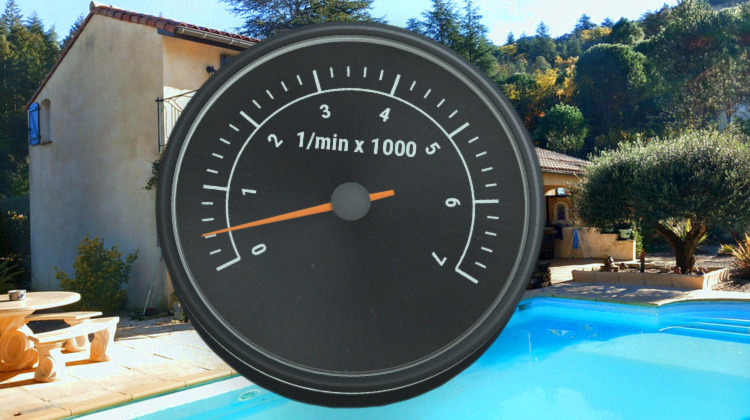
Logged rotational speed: 400 rpm
